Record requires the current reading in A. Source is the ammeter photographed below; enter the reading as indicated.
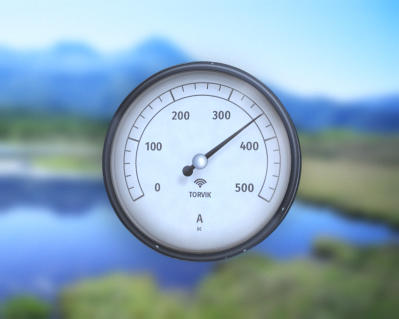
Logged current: 360 A
